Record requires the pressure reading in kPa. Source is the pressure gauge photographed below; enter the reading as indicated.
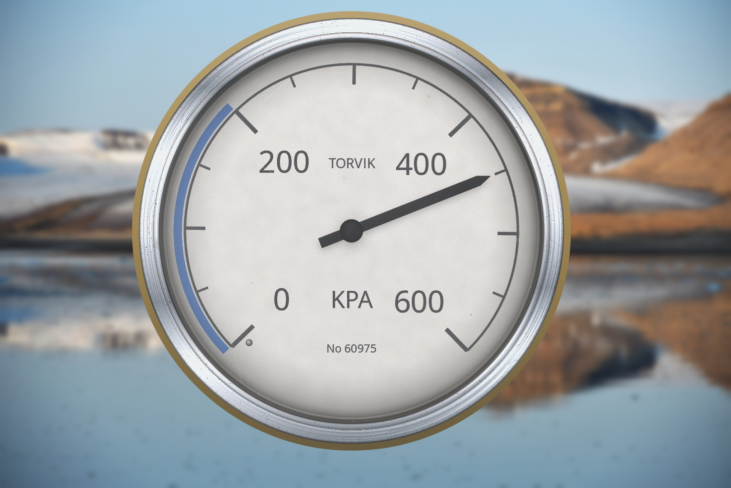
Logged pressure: 450 kPa
